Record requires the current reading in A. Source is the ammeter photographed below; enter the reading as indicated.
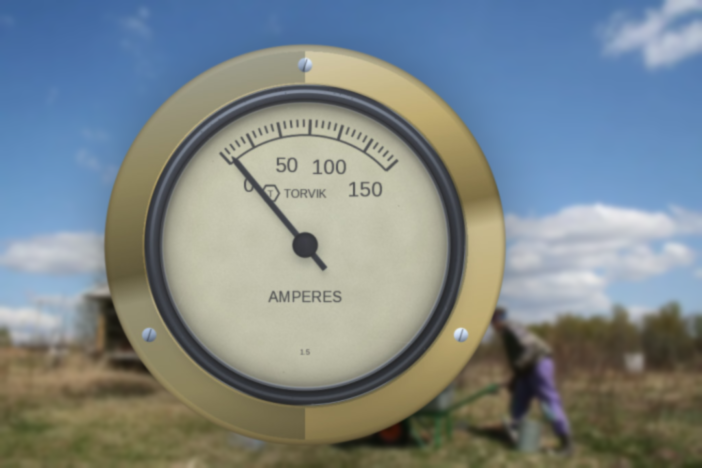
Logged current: 5 A
